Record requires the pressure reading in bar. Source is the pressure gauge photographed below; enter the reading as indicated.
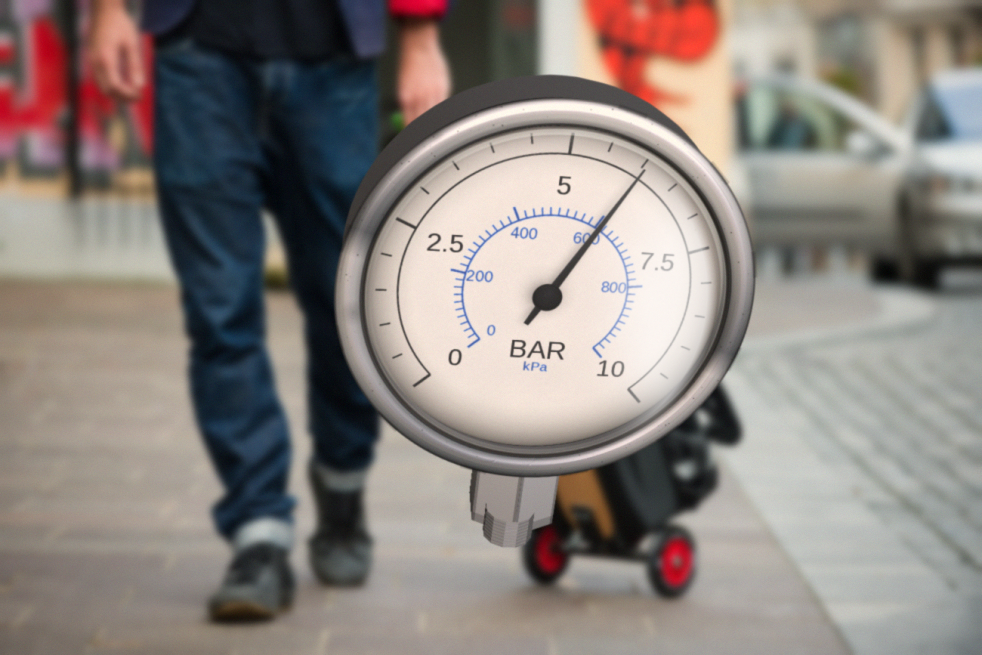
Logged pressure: 6 bar
